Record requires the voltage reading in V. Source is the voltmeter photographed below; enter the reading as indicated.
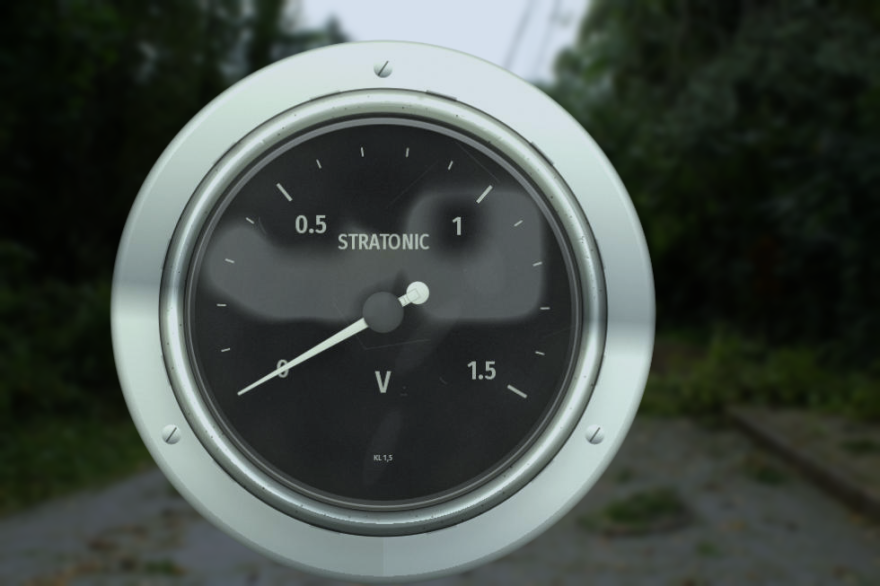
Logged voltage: 0 V
